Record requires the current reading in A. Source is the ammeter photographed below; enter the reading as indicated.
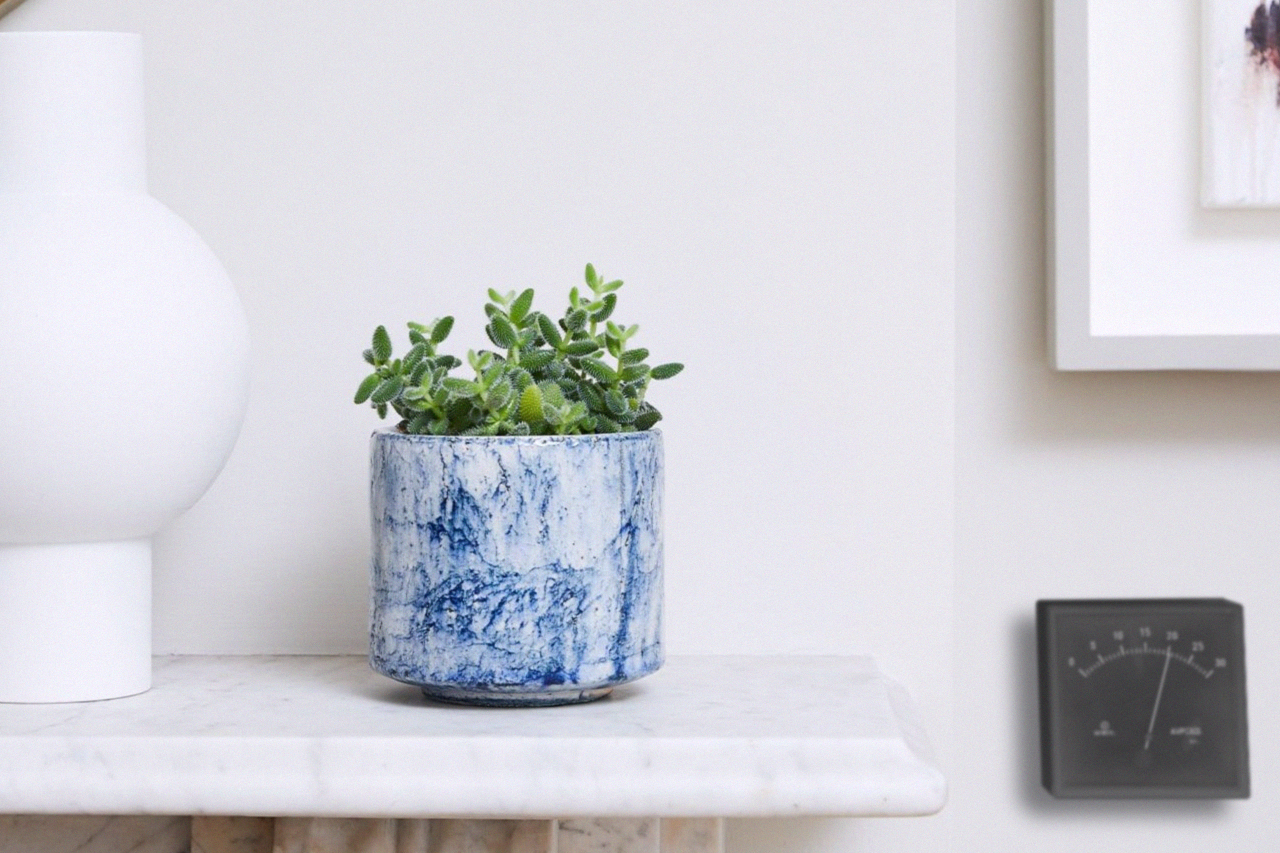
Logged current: 20 A
